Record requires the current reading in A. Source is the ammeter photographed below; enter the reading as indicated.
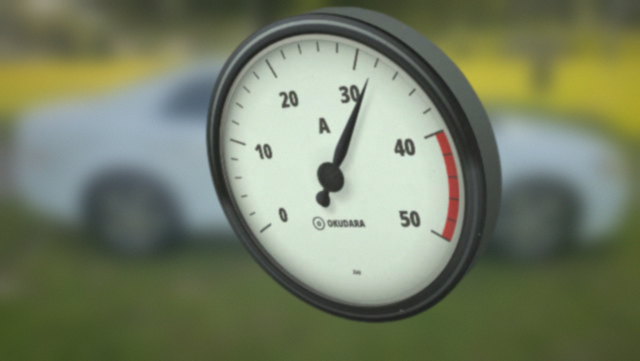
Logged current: 32 A
